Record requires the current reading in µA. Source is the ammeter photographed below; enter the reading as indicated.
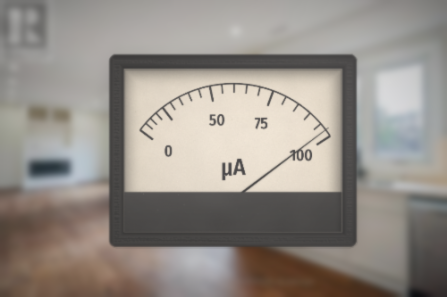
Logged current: 97.5 µA
